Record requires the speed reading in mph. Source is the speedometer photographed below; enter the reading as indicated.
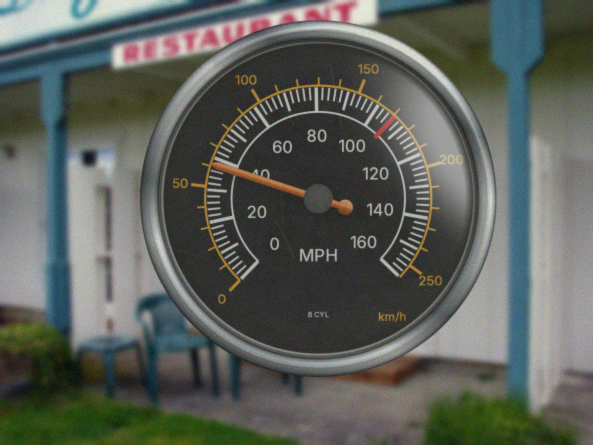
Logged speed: 38 mph
